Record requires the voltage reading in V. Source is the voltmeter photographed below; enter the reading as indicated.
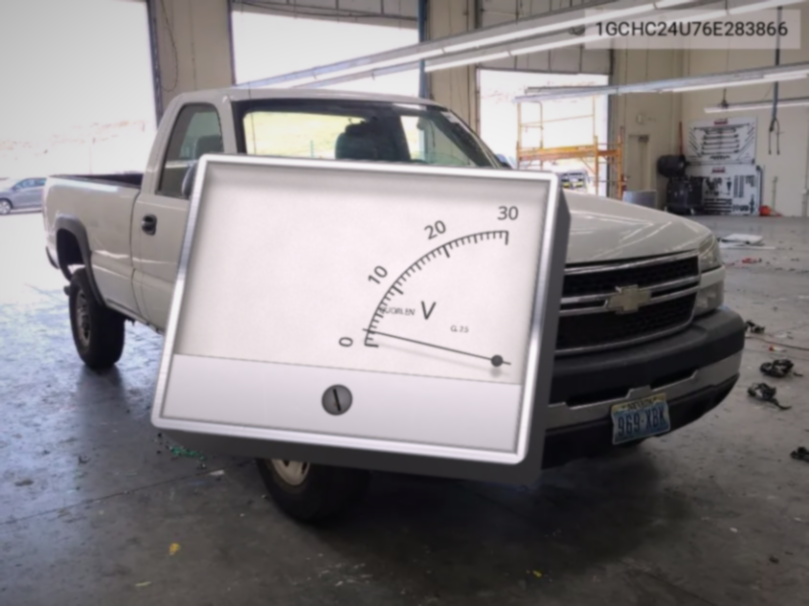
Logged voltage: 2 V
